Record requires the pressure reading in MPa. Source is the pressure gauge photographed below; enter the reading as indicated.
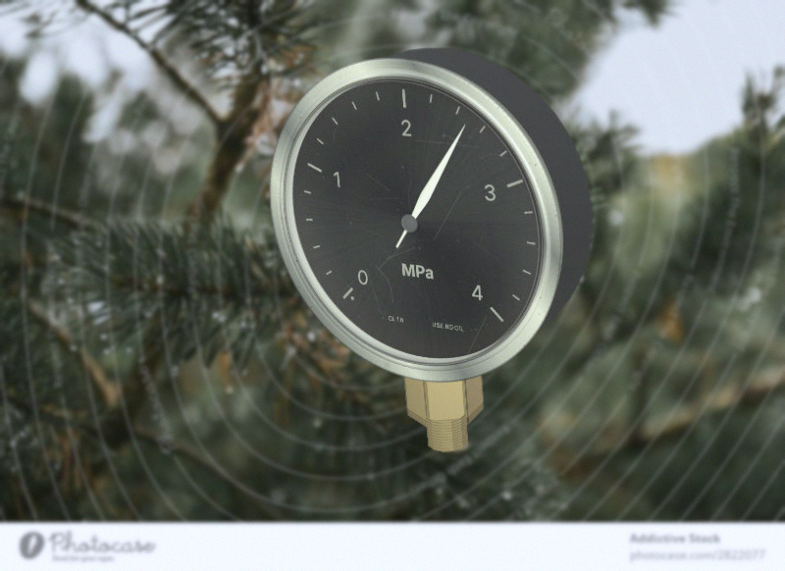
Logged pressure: 2.5 MPa
